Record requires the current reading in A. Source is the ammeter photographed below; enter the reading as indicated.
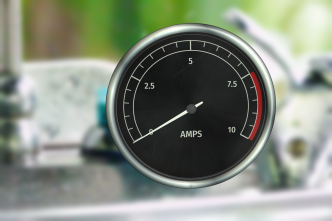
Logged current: 0 A
